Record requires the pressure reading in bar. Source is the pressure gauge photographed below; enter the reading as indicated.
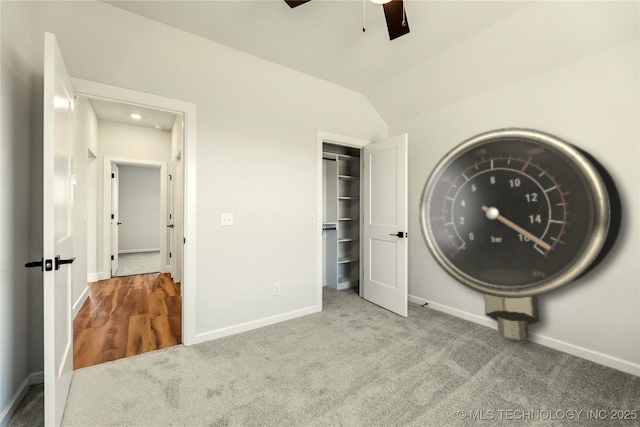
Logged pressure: 15.5 bar
